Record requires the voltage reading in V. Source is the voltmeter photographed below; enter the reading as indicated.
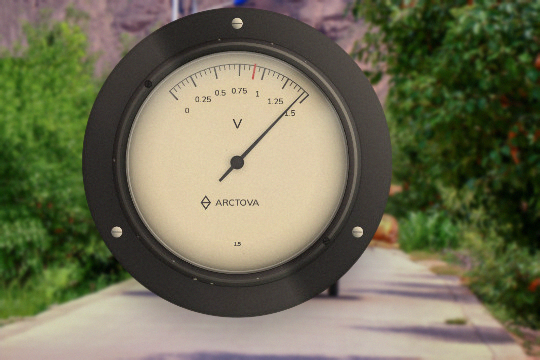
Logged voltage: 1.45 V
